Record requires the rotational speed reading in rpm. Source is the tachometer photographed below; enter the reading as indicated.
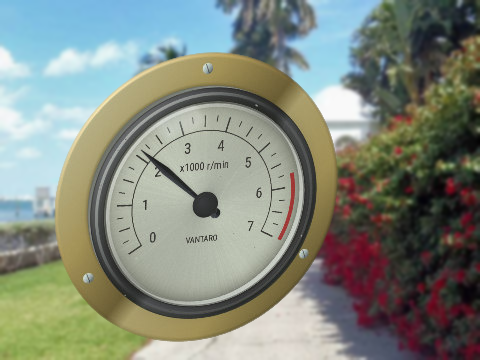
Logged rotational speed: 2125 rpm
